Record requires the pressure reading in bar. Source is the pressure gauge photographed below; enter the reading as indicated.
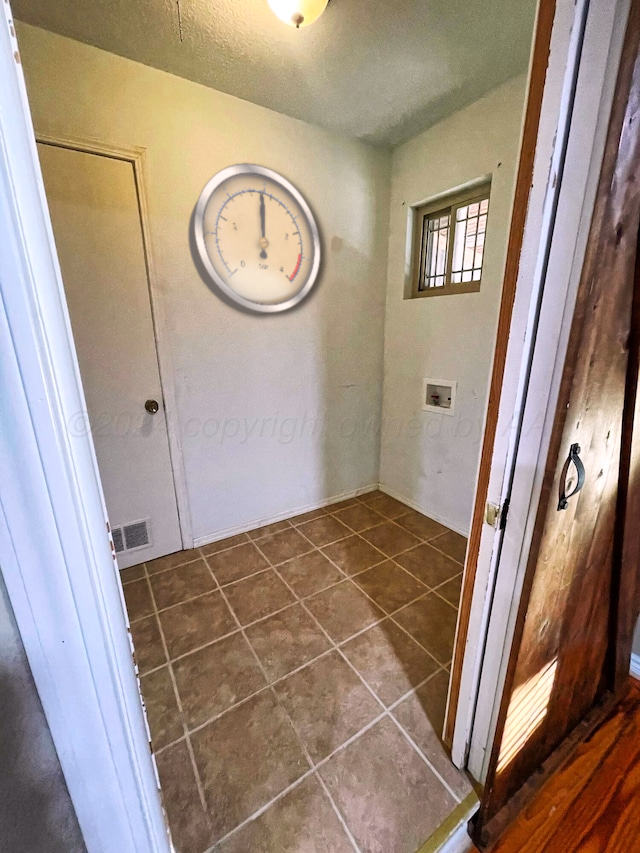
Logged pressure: 2 bar
